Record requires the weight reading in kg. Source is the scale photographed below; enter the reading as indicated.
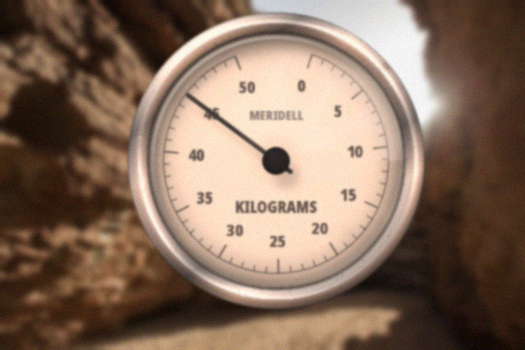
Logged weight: 45 kg
